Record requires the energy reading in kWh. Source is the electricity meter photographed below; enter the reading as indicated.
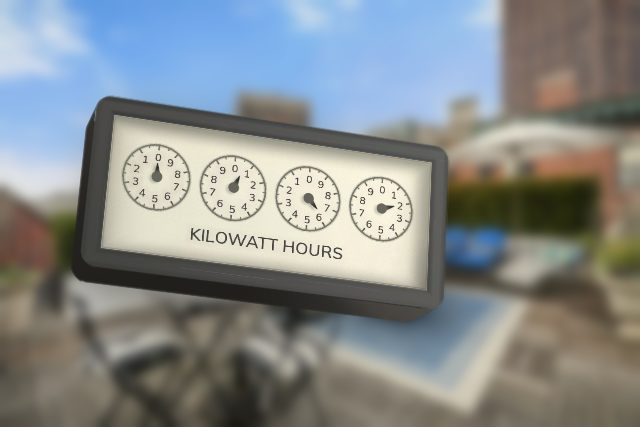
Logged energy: 62 kWh
